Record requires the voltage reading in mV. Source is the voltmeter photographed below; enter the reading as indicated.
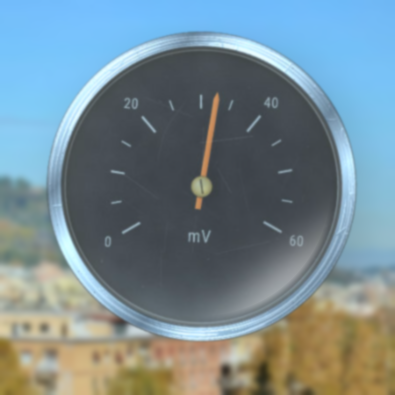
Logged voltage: 32.5 mV
